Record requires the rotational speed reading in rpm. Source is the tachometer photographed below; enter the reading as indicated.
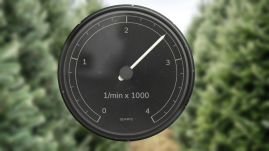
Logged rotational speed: 2600 rpm
